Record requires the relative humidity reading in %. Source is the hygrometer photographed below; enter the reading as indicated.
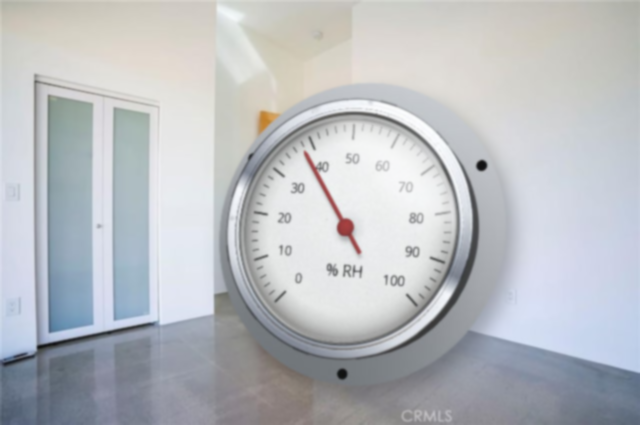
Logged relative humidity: 38 %
